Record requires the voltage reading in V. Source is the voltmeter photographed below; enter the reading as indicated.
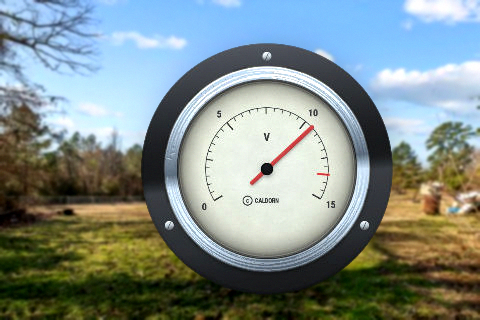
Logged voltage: 10.5 V
